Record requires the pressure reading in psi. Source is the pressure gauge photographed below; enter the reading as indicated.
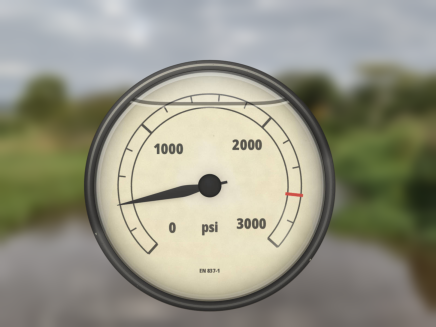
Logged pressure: 400 psi
